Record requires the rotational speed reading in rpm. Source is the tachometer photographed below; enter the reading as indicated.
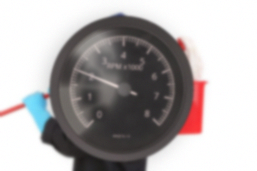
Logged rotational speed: 2000 rpm
